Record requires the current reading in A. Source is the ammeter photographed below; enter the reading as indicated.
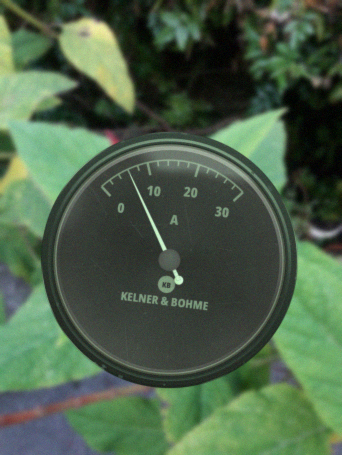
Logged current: 6 A
